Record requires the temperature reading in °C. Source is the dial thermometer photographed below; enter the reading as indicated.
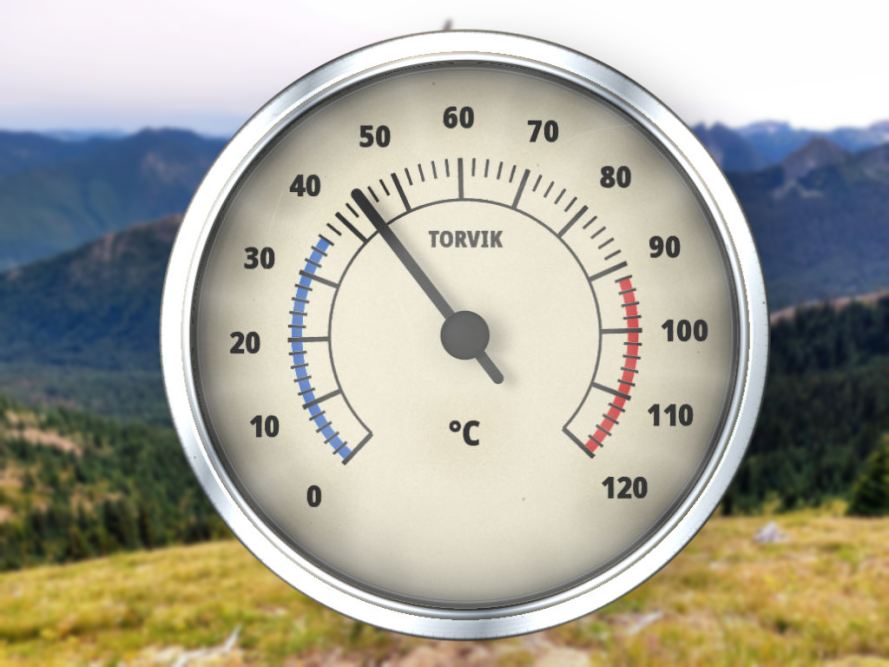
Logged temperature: 44 °C
